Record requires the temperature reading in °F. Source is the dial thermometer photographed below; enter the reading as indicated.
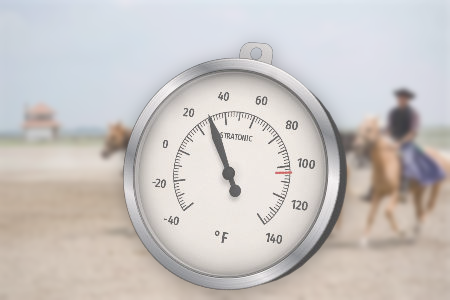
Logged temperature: 30 °F
